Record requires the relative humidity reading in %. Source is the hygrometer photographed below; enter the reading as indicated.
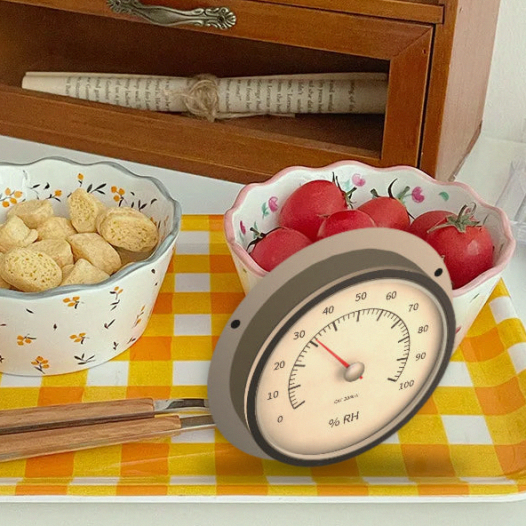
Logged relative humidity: 32 %
